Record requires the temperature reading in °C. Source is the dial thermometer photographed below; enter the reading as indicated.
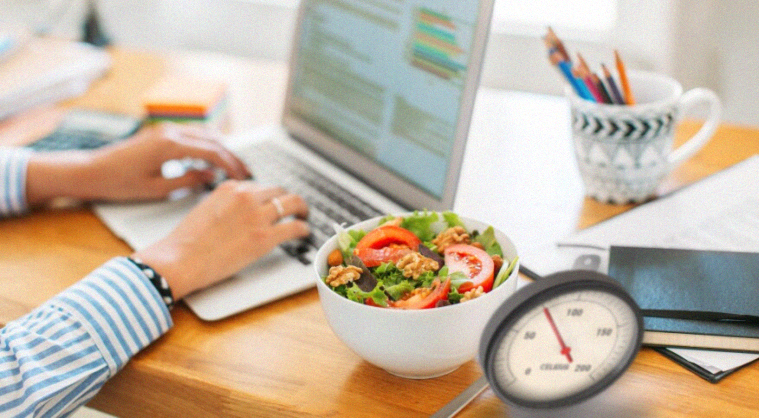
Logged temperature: 75 °C
